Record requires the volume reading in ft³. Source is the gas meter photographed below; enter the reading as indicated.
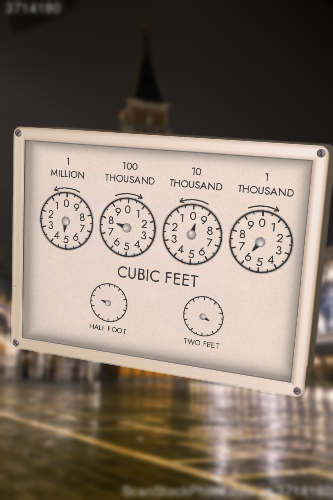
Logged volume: 479600 ft³
